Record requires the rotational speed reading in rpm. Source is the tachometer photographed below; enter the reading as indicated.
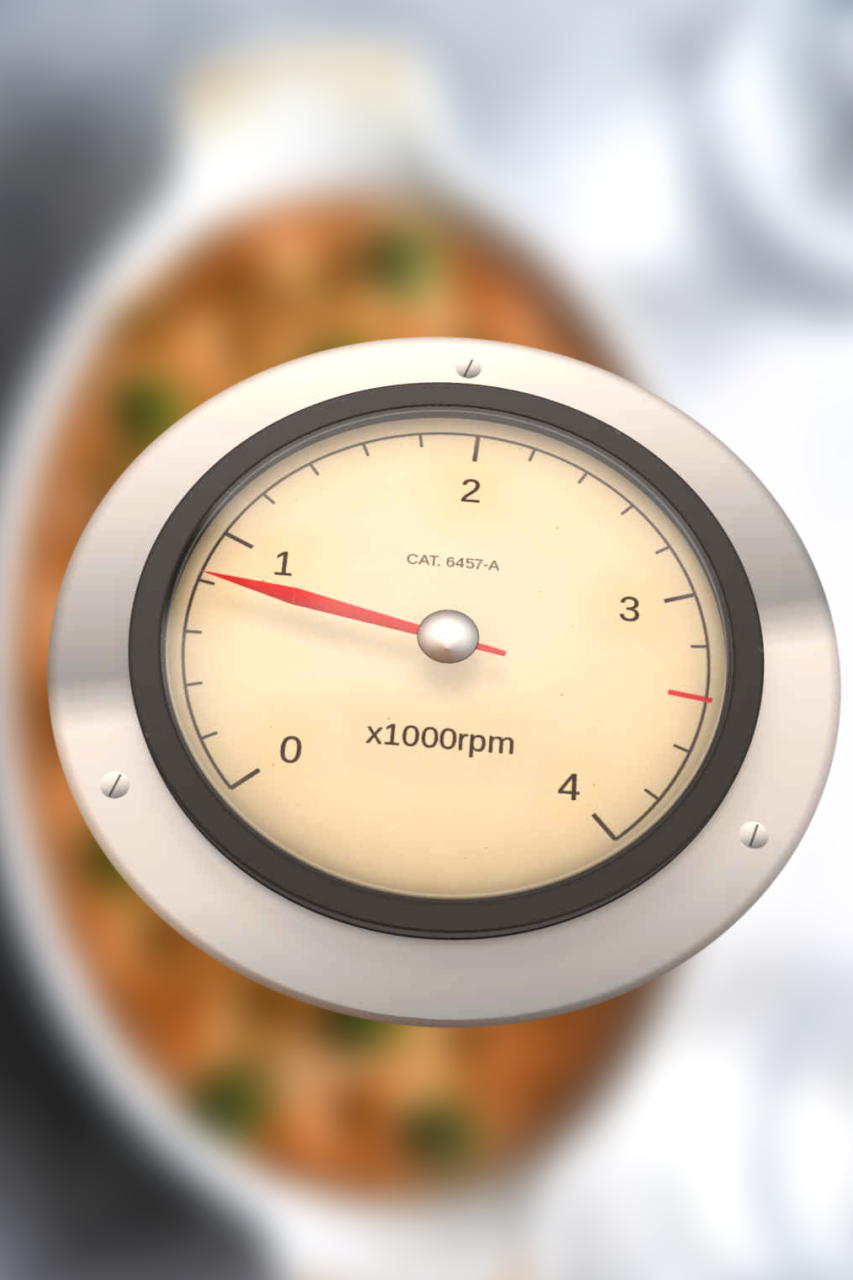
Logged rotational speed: 800 rpm
